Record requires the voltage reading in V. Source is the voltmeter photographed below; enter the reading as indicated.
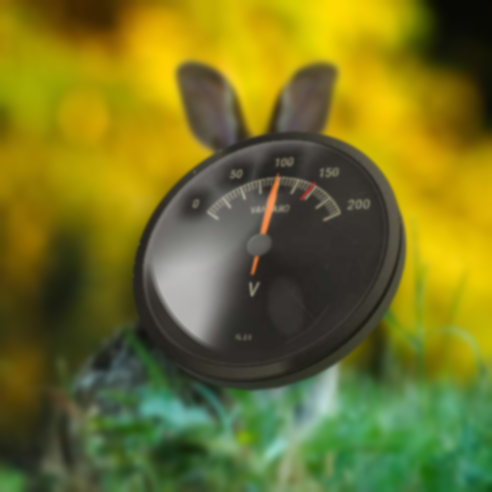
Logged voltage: 100 V
